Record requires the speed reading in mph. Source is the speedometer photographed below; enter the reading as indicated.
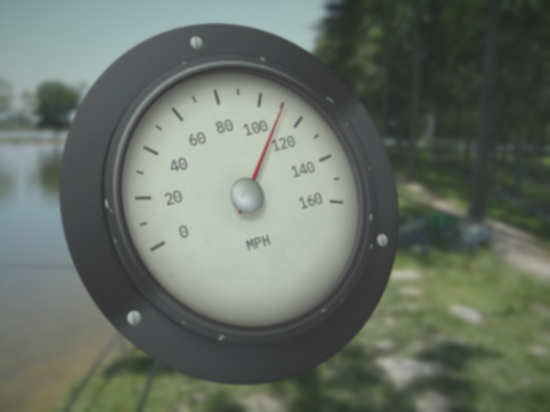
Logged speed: 110 mph
